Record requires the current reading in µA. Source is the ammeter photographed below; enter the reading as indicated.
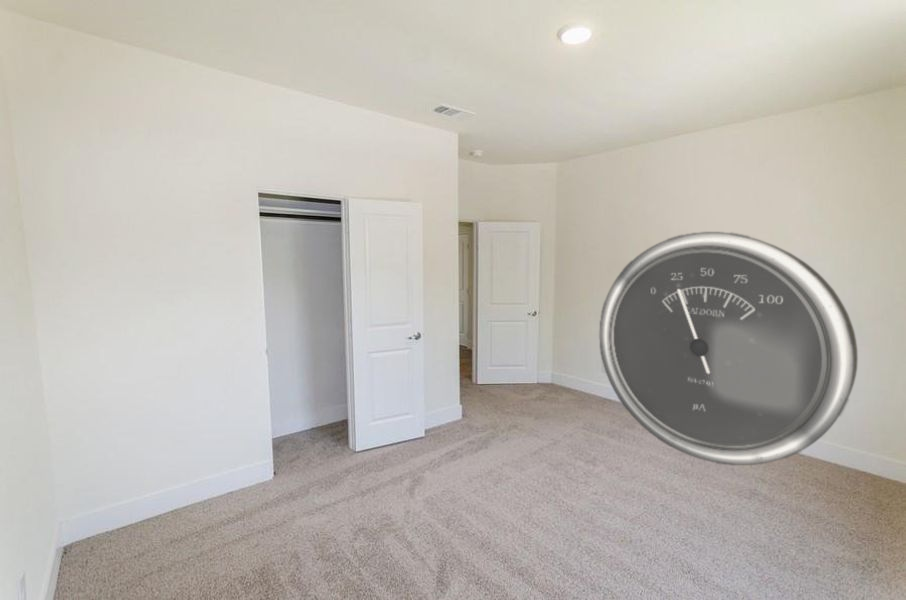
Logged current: 25 µA
